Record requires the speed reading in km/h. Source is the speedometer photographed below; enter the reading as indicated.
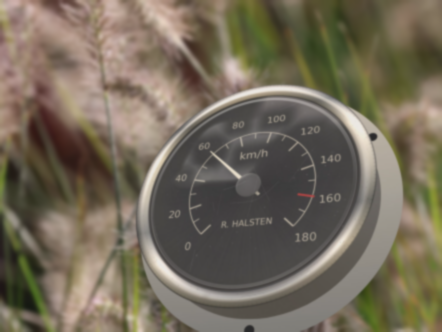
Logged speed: 60 km/h
